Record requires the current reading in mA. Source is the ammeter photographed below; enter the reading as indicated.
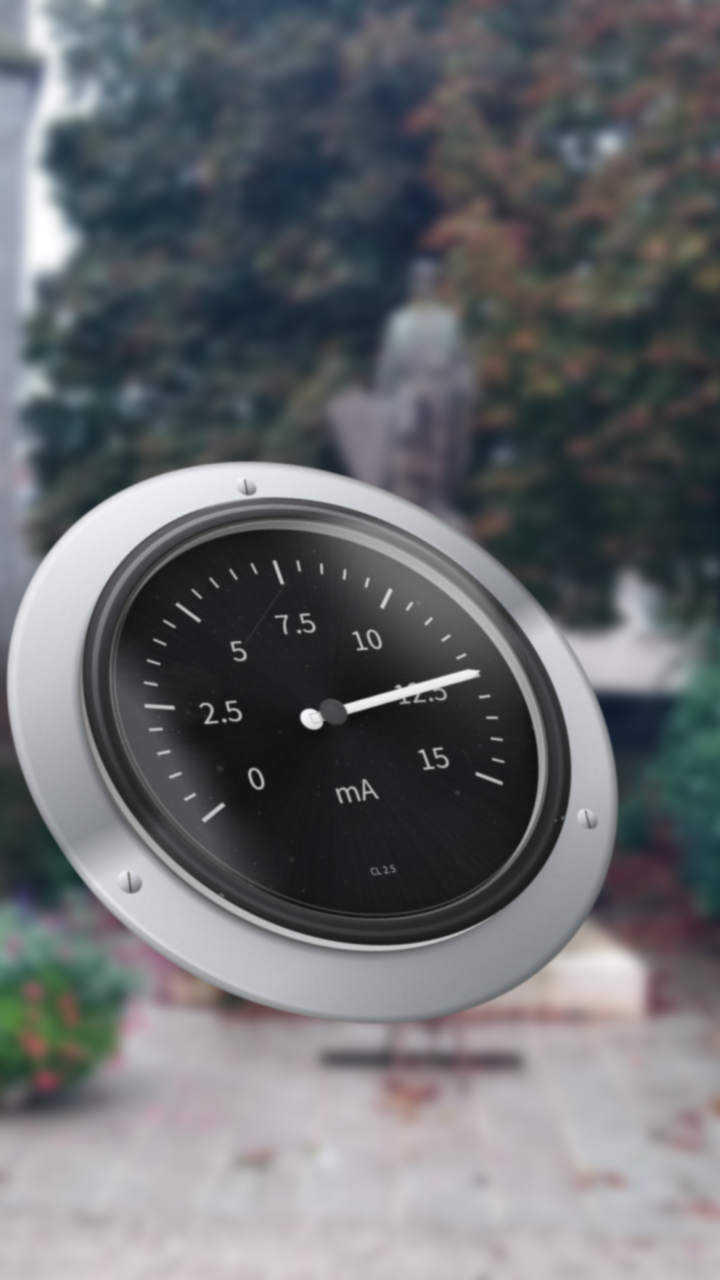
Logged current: 12.5 mA
